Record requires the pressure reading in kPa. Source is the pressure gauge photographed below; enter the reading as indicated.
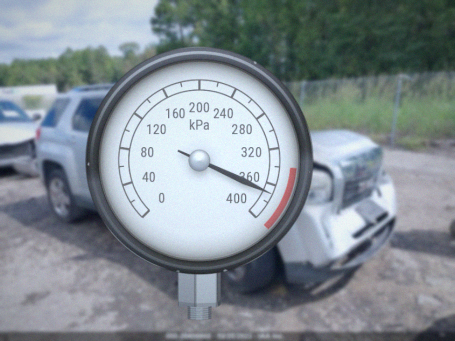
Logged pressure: 370 kPa
